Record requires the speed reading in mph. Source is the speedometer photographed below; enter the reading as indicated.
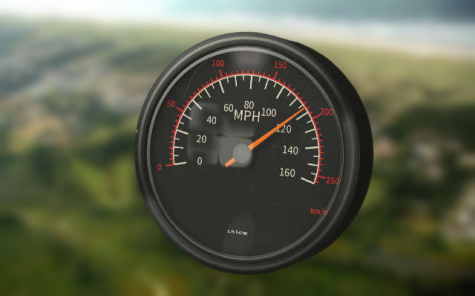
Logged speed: 117.5 mph
